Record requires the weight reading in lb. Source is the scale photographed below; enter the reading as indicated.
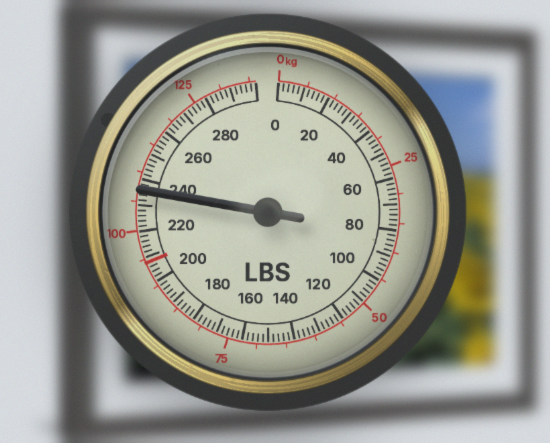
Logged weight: 236 lb
